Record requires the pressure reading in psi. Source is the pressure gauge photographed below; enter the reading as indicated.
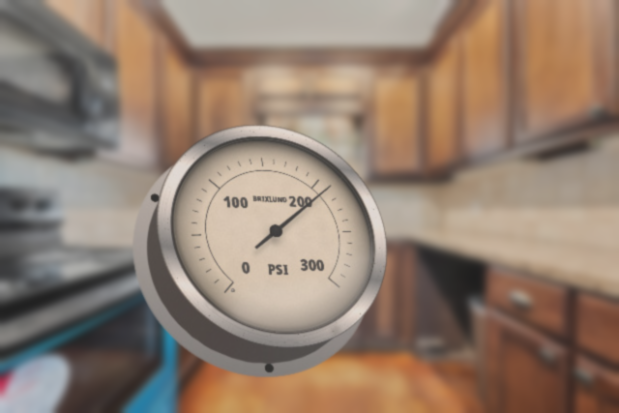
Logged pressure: 210 psi
